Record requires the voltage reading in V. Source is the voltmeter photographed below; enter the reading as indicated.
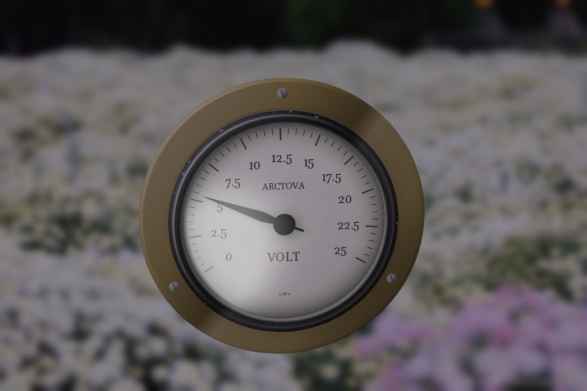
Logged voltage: 5.5 V
